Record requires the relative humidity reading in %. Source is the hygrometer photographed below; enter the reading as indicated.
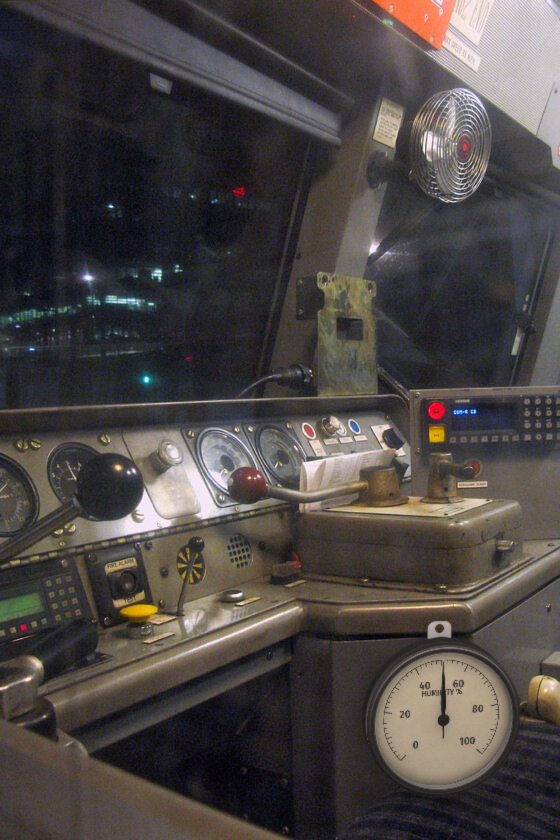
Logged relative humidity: 50 %
